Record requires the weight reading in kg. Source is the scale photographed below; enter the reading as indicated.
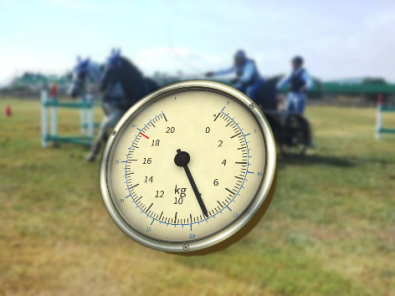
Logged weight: 8 kg
